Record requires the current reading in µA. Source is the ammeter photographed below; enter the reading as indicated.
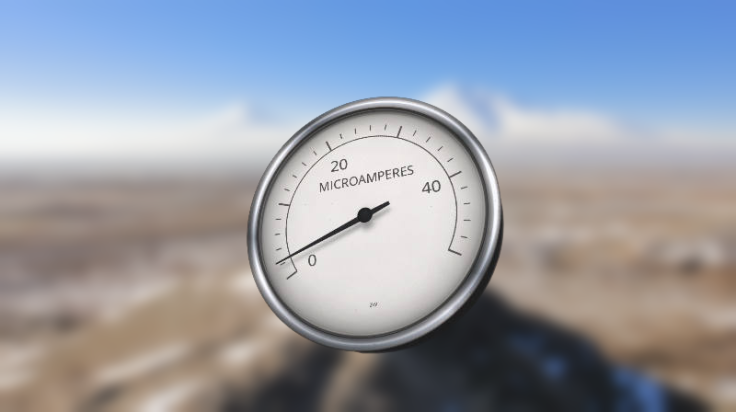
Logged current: 2 µA
